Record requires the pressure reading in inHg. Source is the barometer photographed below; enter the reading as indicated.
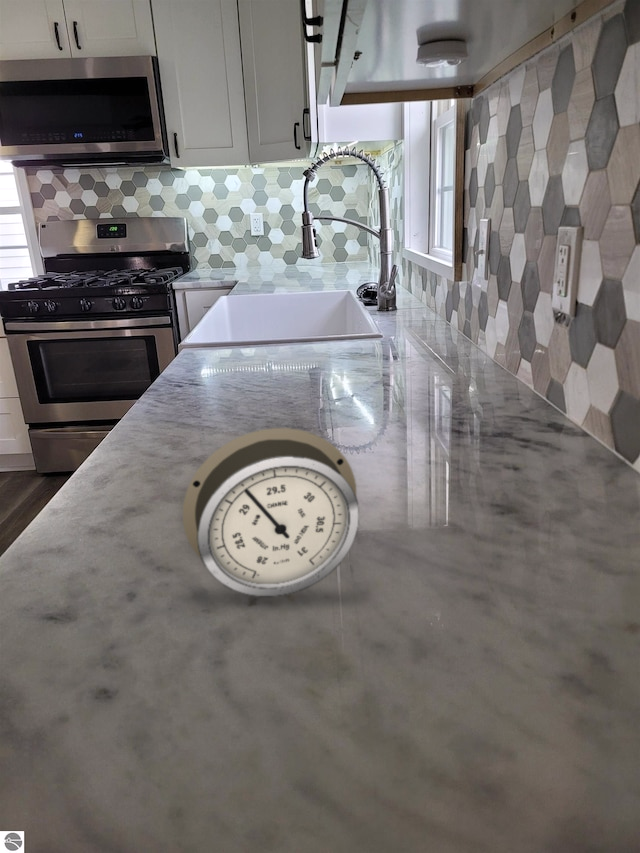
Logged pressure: 29.2 inHg
